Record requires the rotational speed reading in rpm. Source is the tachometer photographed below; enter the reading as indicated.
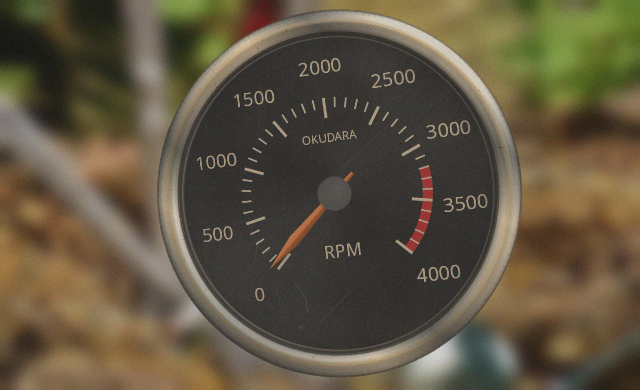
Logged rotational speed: 50 rpm
